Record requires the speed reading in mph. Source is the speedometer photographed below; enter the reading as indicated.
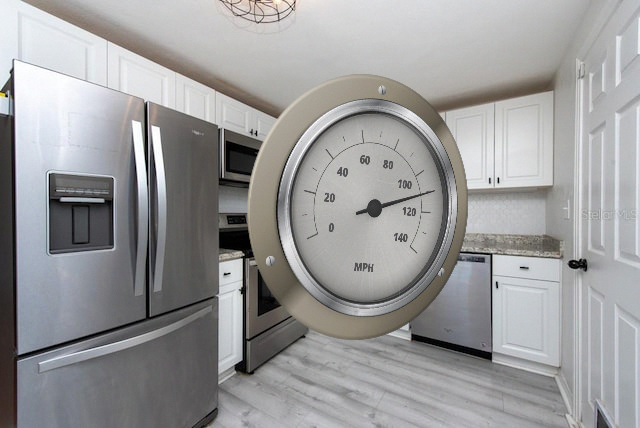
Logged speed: 110 mph
